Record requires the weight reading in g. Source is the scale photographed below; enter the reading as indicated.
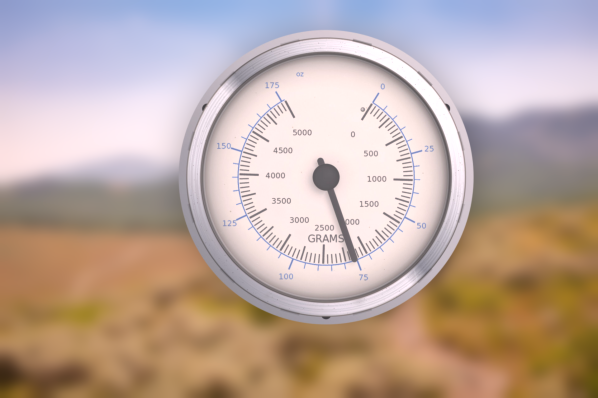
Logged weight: 2150 g
